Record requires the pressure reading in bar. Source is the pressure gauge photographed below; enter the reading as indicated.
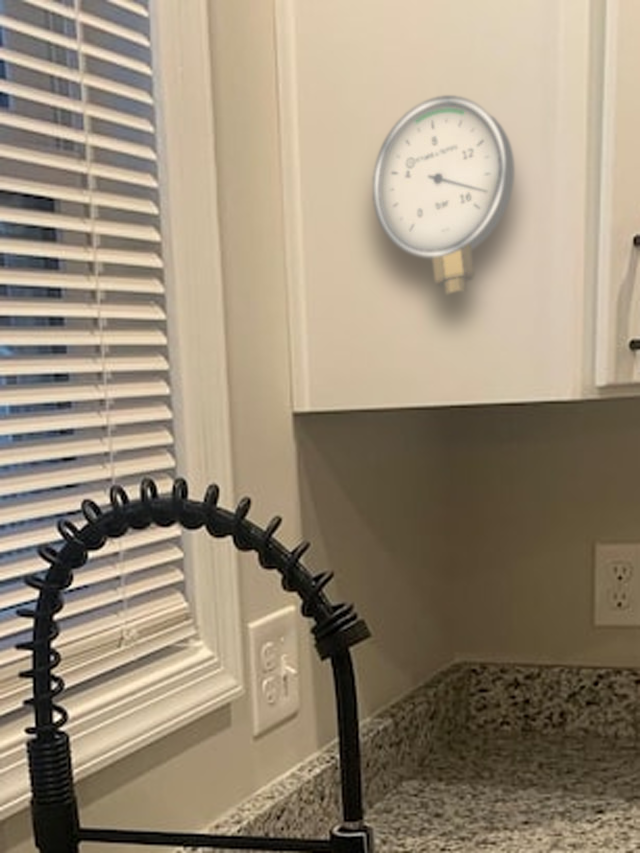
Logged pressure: 15 bar
